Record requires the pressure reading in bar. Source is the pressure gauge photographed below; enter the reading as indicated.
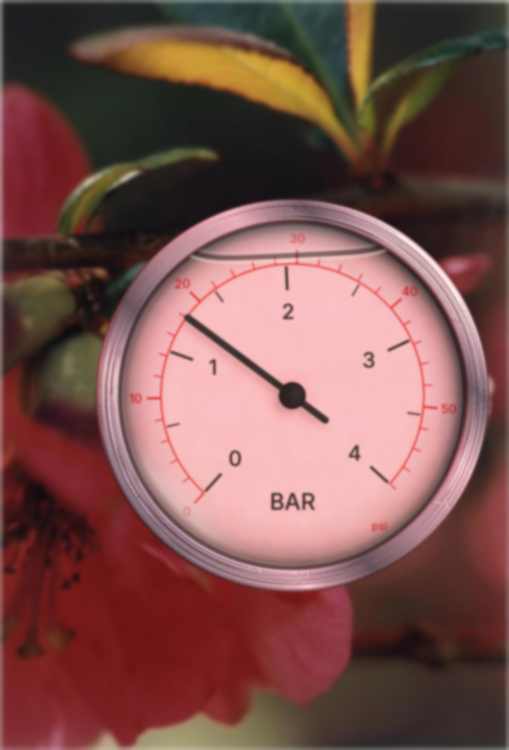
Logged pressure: 1.25 bar
